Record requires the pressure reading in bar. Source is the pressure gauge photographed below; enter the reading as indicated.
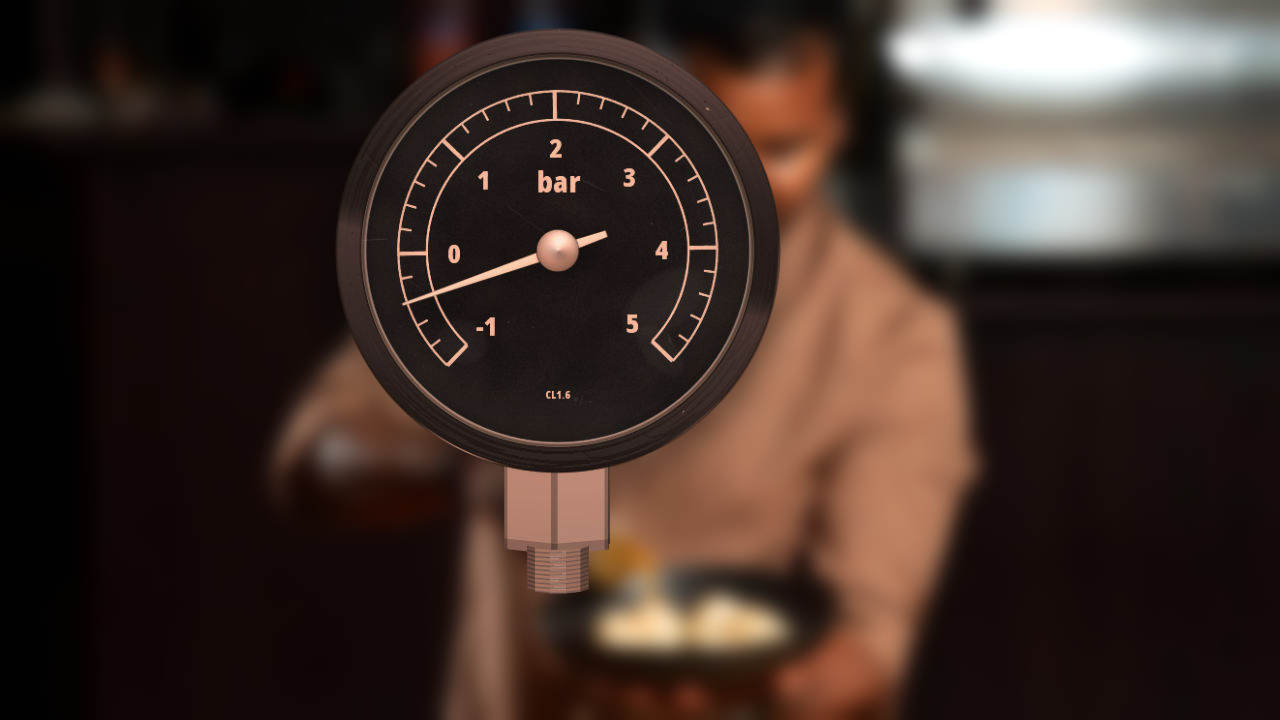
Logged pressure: -0.4 bar
